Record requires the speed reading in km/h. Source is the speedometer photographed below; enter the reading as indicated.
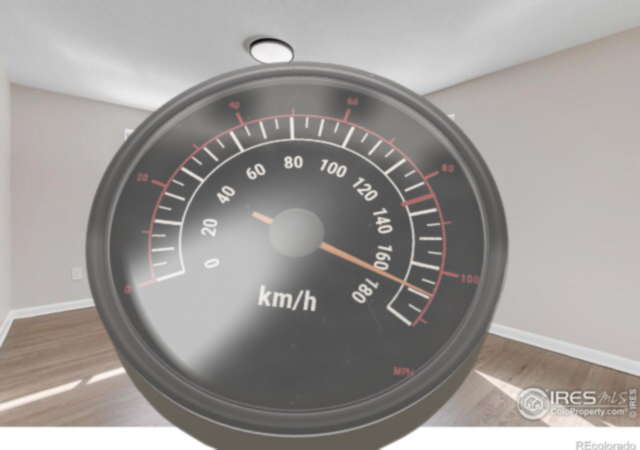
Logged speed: 170 km/h
